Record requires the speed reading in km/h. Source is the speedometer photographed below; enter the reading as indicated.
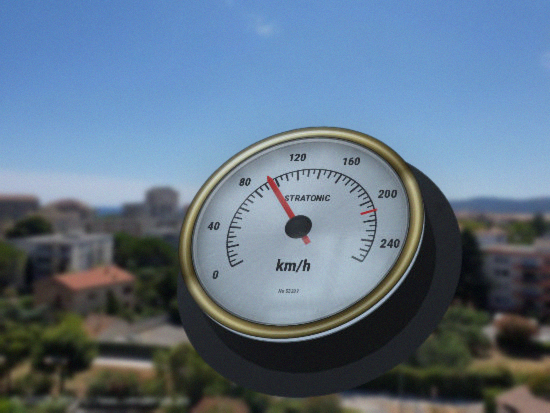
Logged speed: 95 km/h
